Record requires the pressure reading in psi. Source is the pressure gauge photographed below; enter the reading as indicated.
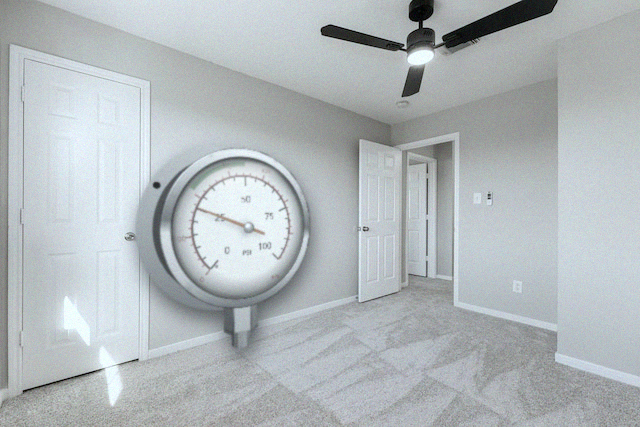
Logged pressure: 25 psi
